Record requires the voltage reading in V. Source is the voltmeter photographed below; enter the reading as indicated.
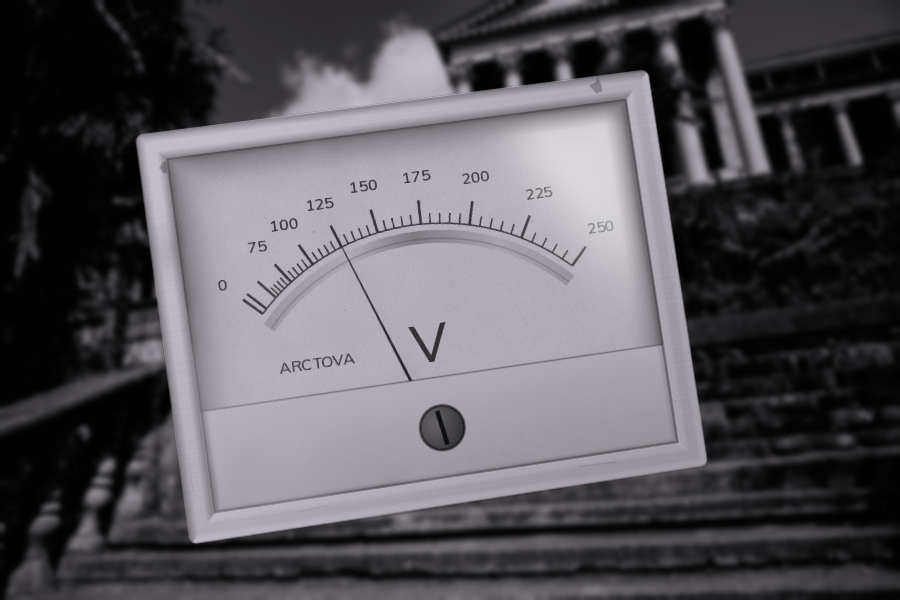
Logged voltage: 125 V
